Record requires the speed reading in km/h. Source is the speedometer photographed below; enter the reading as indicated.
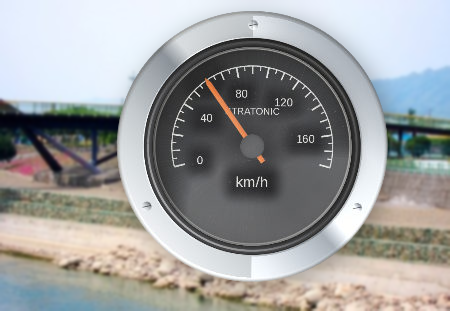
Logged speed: 60 km/h
